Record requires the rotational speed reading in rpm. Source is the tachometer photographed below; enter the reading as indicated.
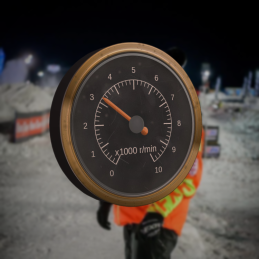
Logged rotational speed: 3200 rpm
